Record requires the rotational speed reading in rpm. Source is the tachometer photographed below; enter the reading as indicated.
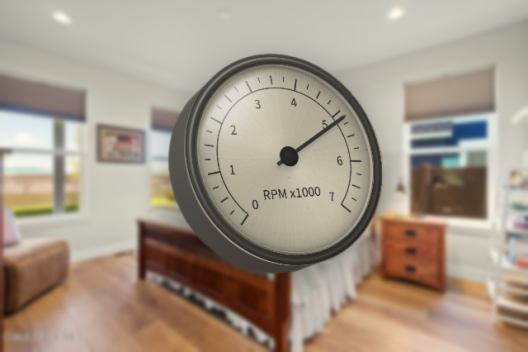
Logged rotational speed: 5125 rpm
